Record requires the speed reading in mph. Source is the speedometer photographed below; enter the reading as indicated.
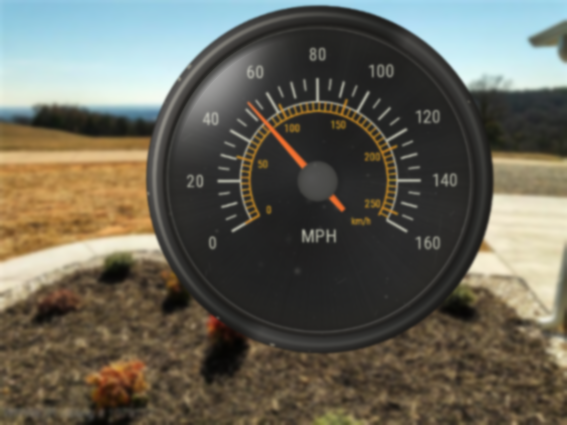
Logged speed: 52.5 mph
